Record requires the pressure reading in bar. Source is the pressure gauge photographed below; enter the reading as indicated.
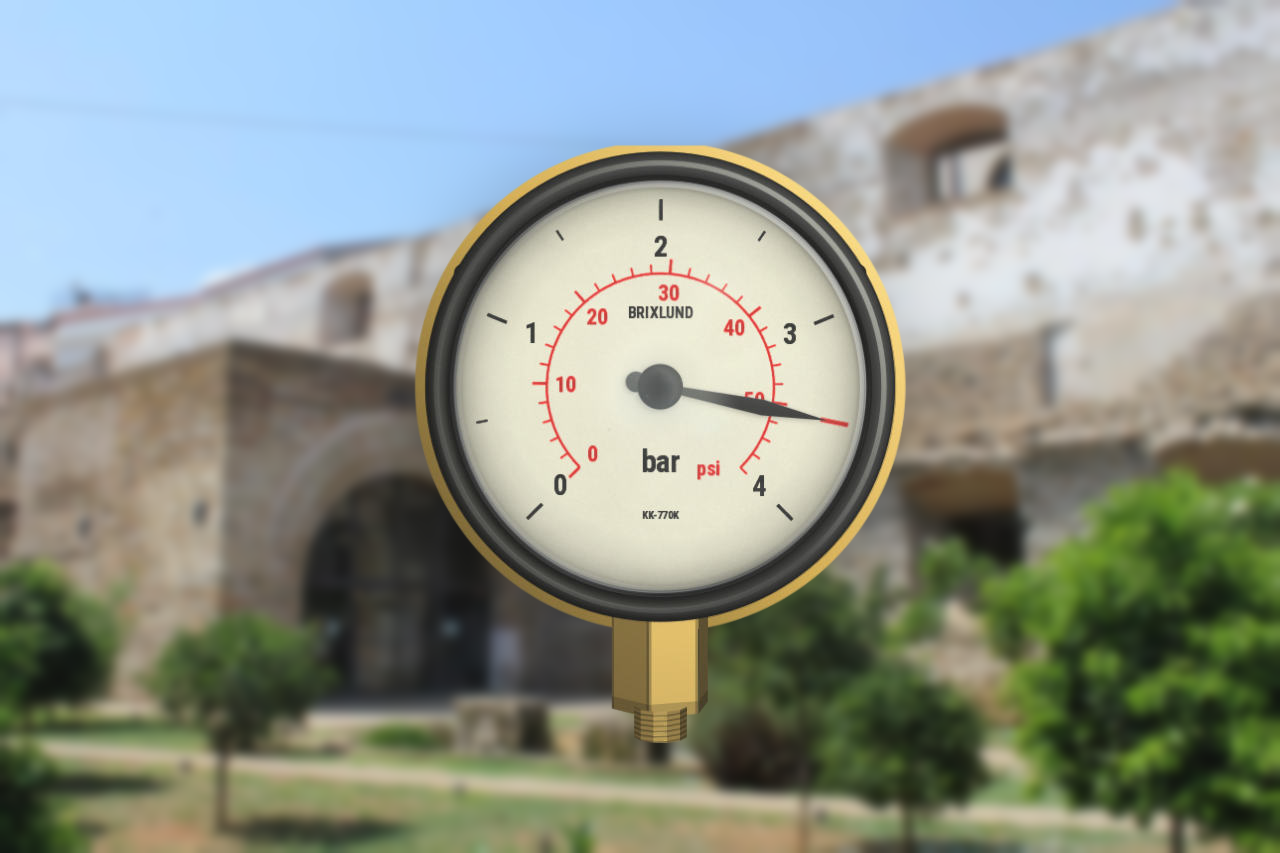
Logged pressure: 3.5 bar
